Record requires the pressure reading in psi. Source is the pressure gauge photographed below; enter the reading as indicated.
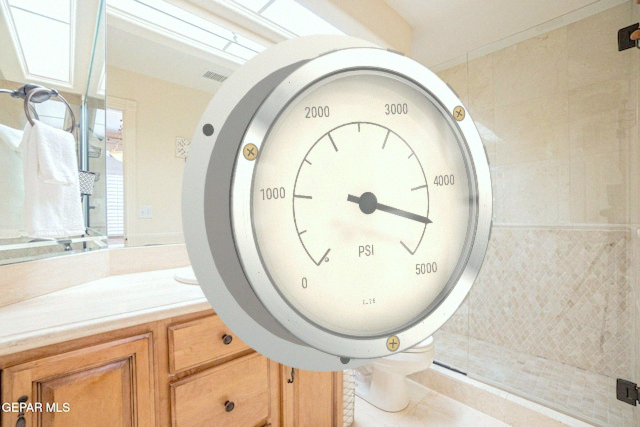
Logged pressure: 4500 psi
